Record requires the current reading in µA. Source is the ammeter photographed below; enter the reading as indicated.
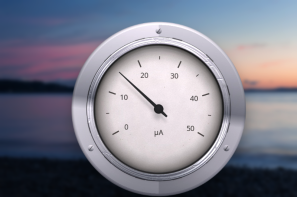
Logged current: 15 µA
